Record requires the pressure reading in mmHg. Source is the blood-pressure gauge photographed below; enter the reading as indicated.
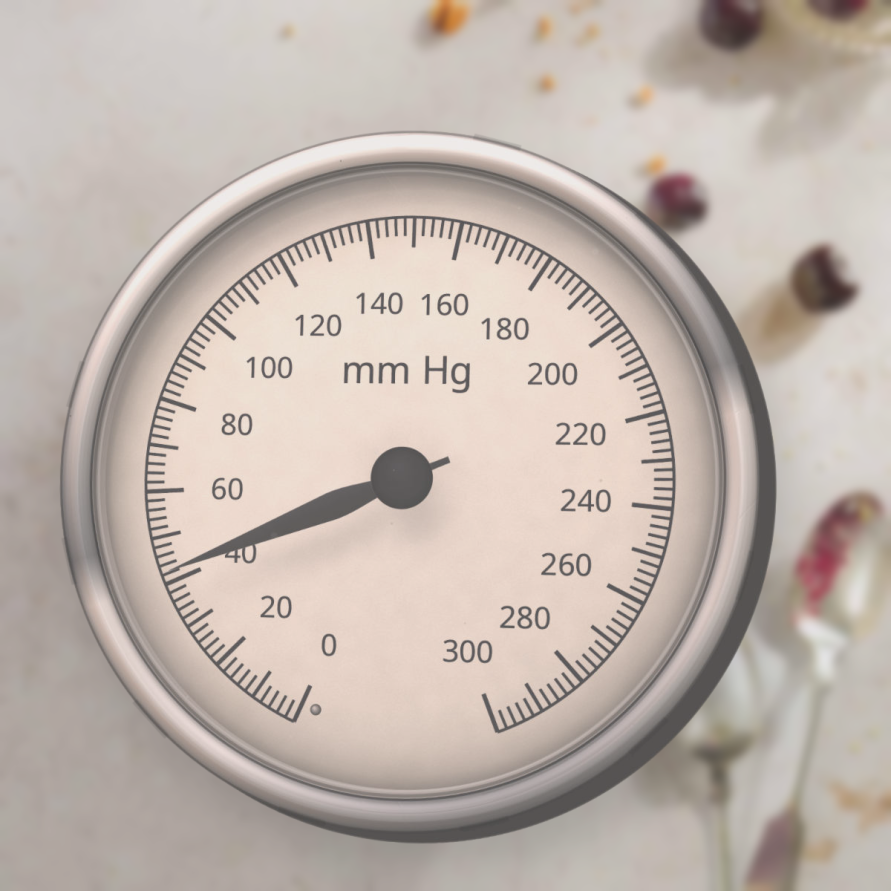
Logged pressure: 42 mmHg
